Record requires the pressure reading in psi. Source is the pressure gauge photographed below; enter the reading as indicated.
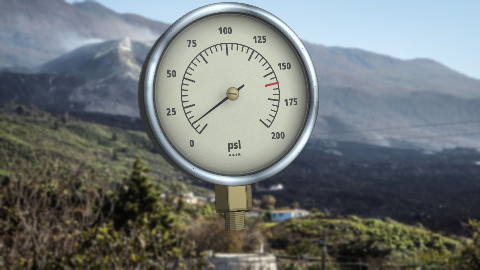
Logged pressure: 10 psi
